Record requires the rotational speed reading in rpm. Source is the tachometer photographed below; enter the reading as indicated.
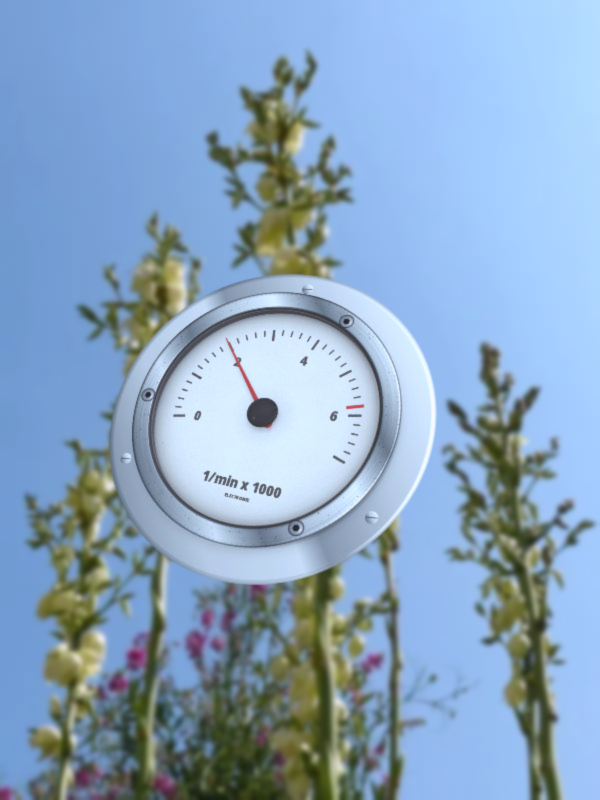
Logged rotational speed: 2000 rpm
